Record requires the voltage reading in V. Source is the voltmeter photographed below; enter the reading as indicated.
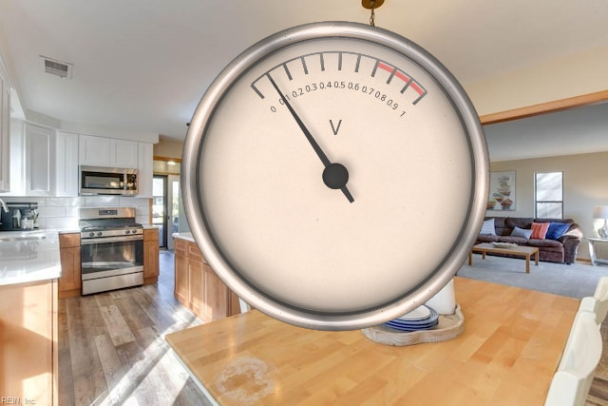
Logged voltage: 0.1 V
